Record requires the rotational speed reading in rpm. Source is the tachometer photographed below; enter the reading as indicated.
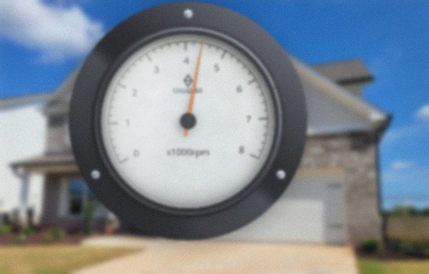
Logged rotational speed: 4400 rpm
